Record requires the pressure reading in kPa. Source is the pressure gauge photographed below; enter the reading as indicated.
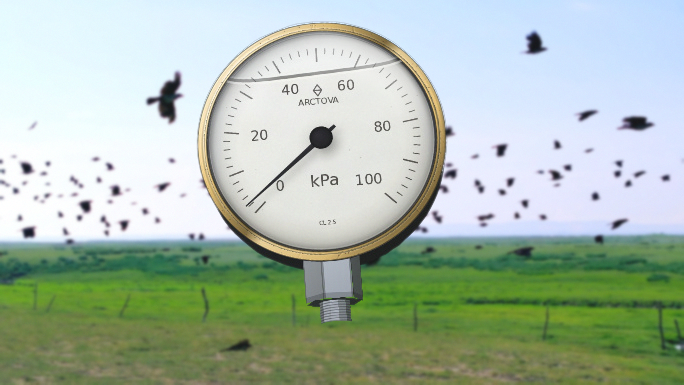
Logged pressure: 2 kPa
